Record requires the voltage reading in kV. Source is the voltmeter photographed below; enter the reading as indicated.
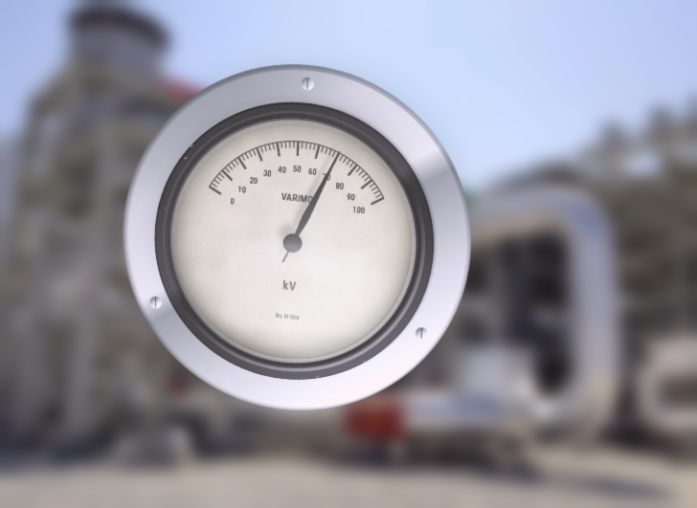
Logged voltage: 70 kV
